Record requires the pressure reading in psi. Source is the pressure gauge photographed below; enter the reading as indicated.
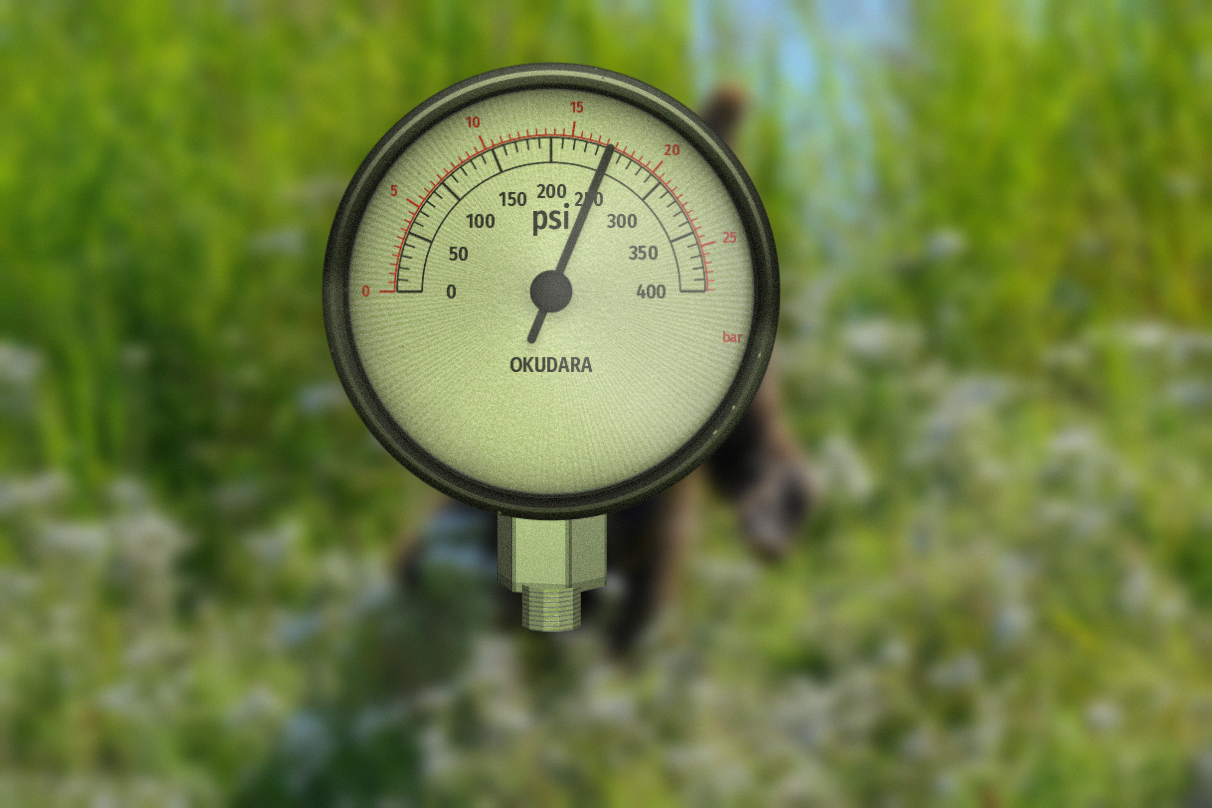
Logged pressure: 250 psi
